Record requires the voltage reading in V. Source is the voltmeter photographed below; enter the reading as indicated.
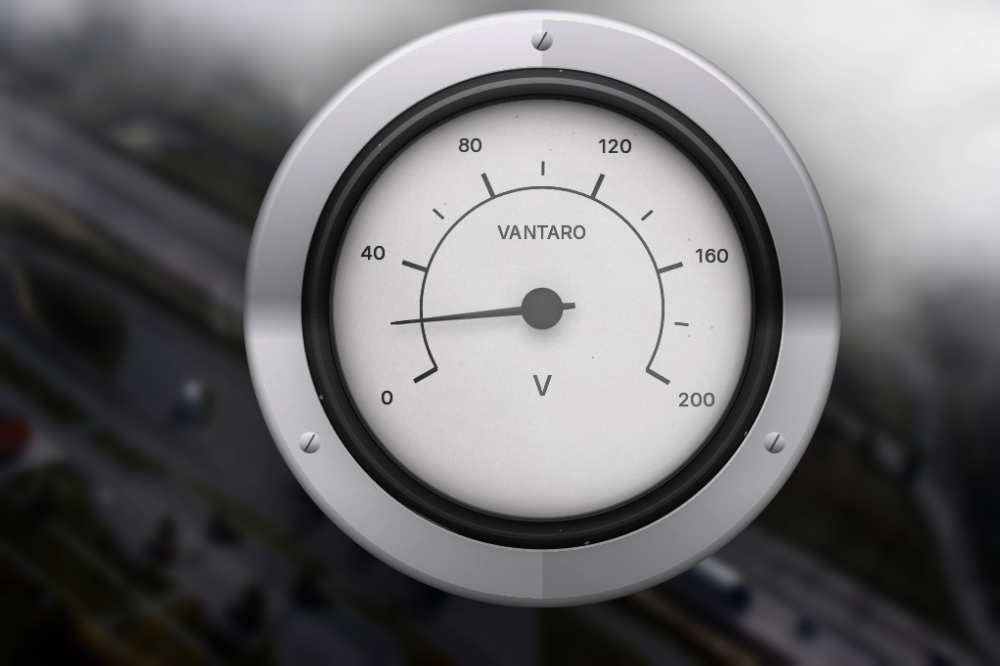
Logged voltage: 20 V
